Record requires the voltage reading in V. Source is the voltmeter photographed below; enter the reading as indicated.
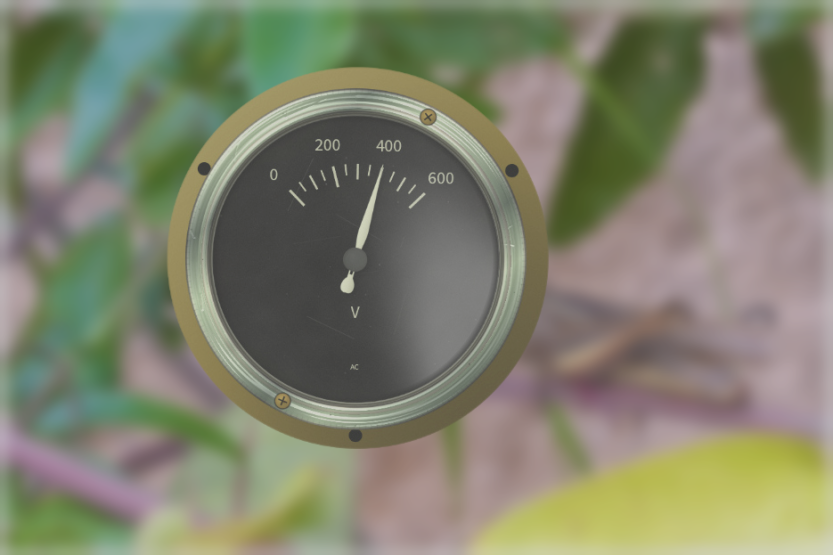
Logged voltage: 400 V
